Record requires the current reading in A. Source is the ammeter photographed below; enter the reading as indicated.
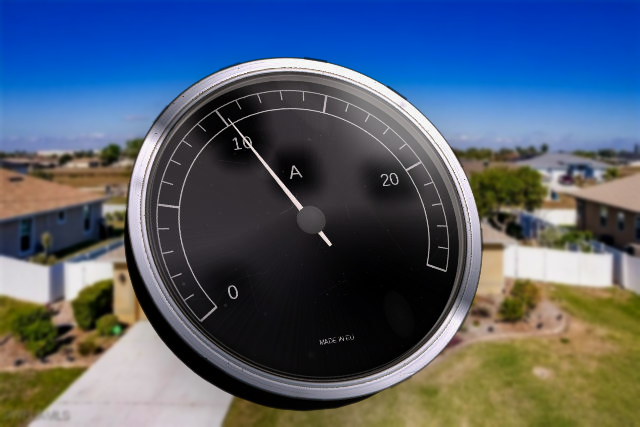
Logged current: 10 A
